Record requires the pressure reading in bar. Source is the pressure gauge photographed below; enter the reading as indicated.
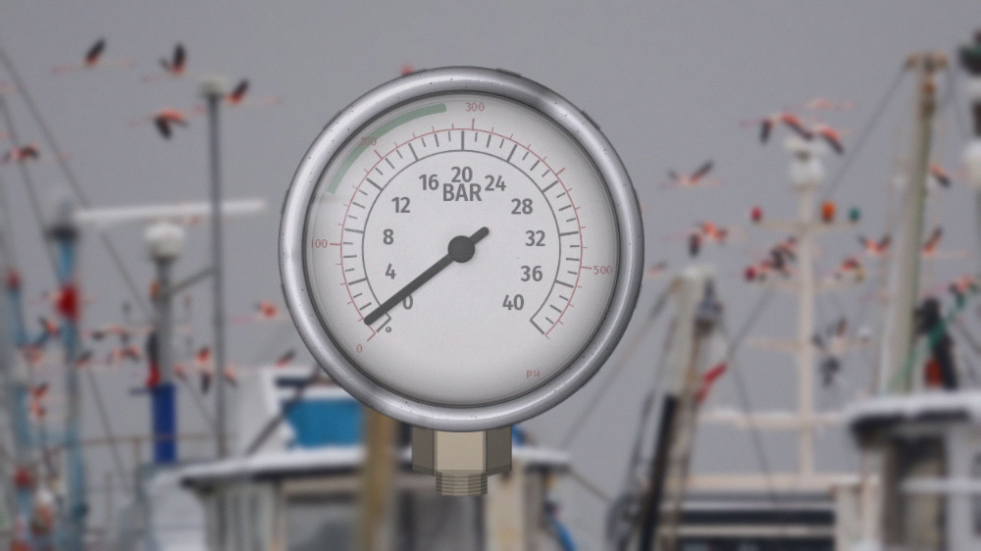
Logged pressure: 1 bar
